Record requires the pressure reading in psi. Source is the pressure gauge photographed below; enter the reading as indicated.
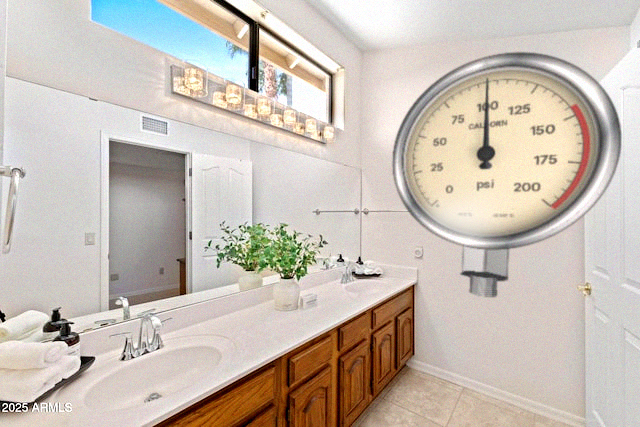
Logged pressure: 100 psi
